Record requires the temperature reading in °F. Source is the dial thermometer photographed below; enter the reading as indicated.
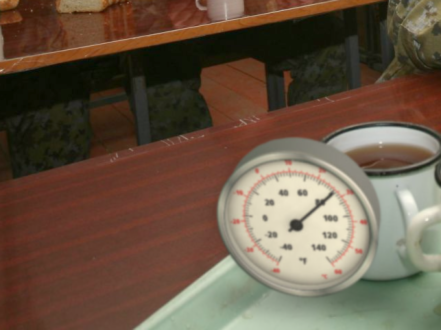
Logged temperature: 80 °F
